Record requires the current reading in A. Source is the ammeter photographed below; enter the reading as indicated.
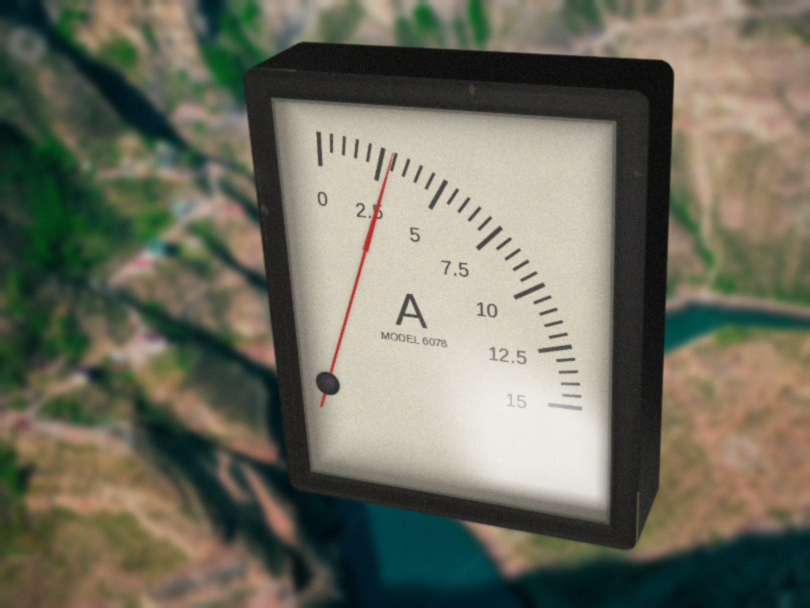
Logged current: 3 A
